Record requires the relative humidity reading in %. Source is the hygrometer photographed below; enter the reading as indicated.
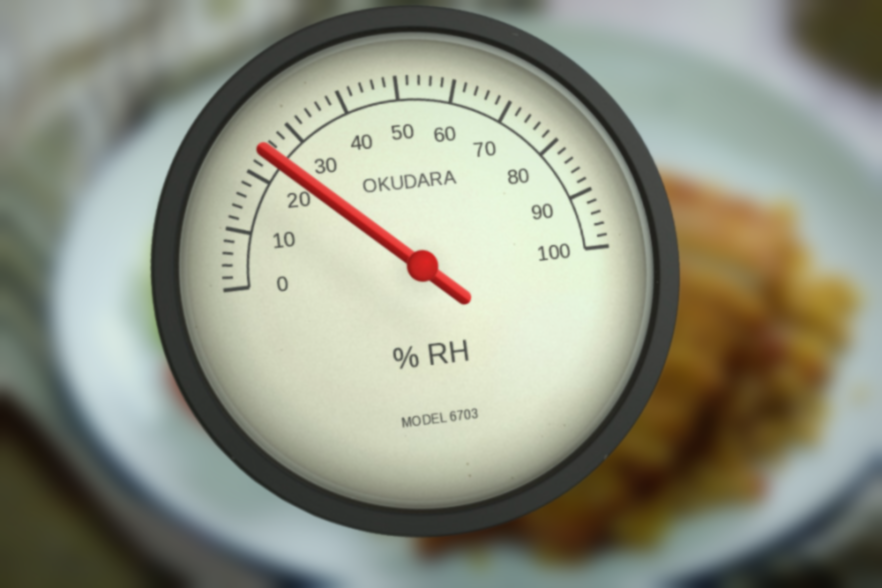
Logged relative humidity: 24 %
